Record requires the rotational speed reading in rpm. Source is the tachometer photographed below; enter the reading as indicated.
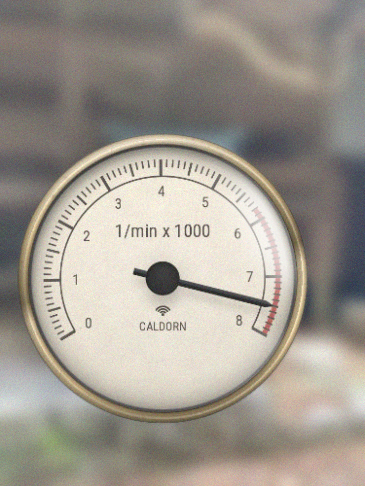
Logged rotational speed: 7500 rpm
